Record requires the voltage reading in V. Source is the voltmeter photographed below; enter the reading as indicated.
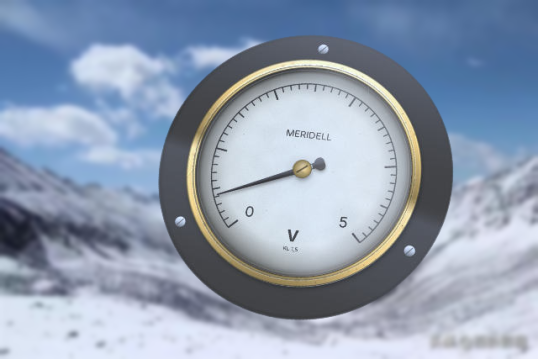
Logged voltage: 0.4 V
